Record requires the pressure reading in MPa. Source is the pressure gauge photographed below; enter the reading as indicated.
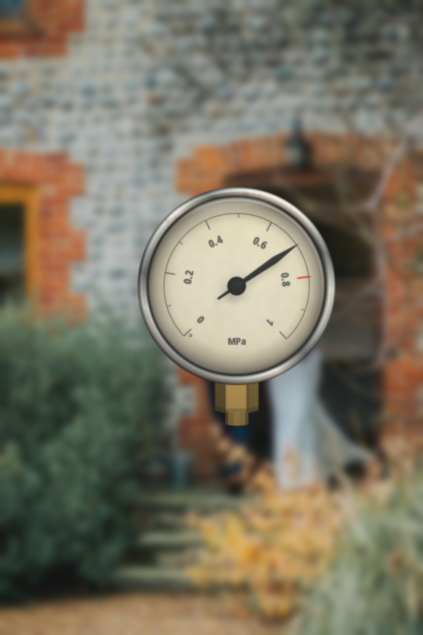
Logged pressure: 0.7 MPa
